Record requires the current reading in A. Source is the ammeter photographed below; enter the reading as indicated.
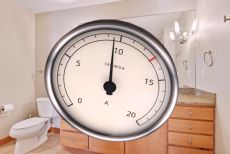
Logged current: 9.5 A
